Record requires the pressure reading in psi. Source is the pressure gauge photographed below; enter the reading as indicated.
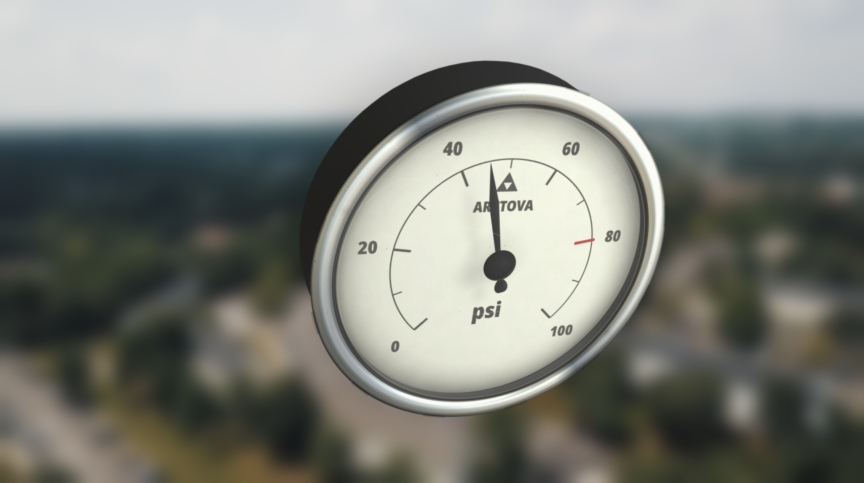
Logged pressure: 45 psi
